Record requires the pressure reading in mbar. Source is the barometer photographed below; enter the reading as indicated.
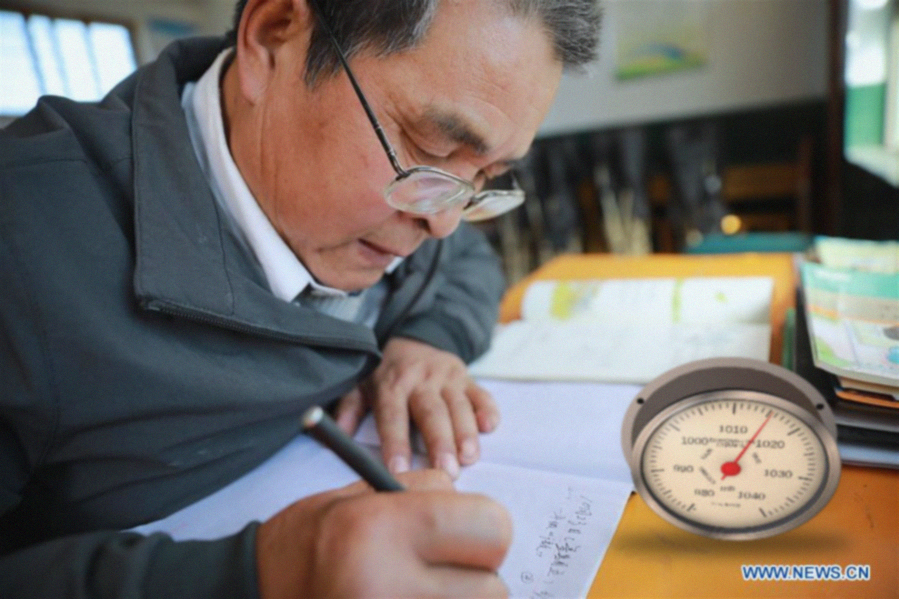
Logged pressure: 1015 mbar
